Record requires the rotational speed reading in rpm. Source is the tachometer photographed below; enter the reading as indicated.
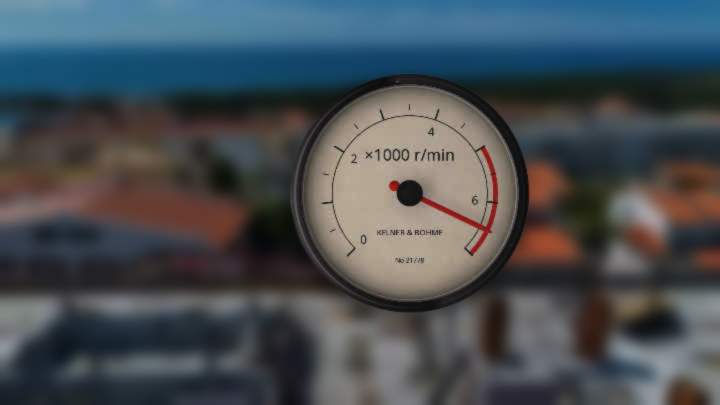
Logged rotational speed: 6500 rpm
